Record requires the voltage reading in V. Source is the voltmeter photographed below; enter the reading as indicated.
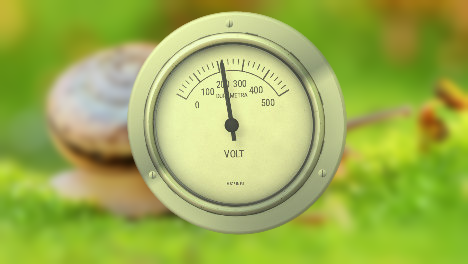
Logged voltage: 220 V
